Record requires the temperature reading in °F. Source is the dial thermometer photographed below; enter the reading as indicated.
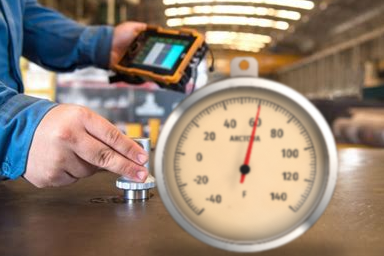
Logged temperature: 60 °F
